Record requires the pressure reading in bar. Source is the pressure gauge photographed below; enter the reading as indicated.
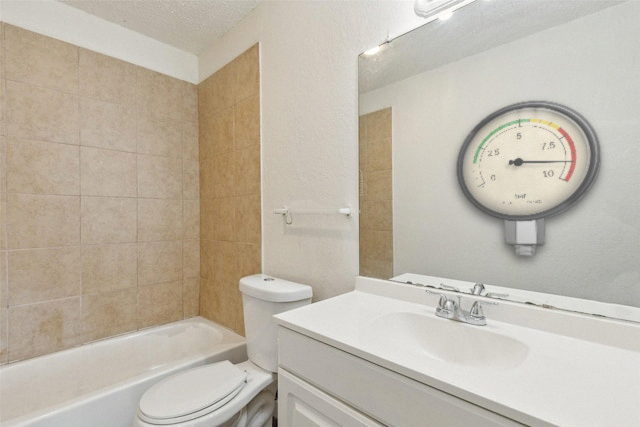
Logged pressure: 9 bar
